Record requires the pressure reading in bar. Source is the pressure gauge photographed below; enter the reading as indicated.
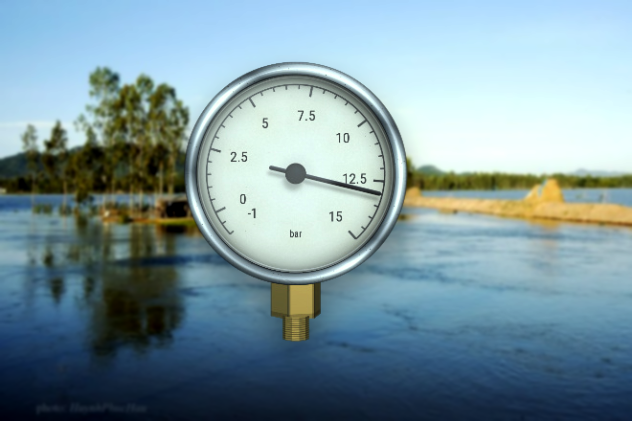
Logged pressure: 13 bar
